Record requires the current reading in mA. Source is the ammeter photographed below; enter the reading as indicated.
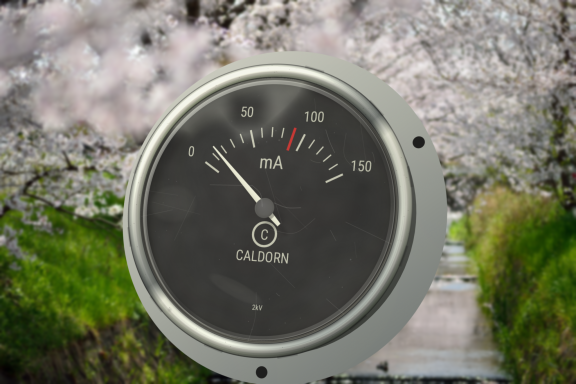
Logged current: 15 mA
